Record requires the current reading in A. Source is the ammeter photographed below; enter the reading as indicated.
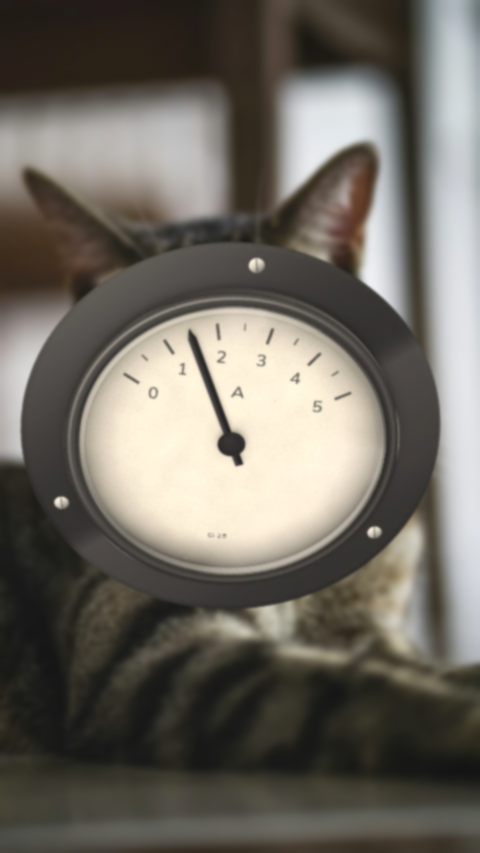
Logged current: 1.5 A
